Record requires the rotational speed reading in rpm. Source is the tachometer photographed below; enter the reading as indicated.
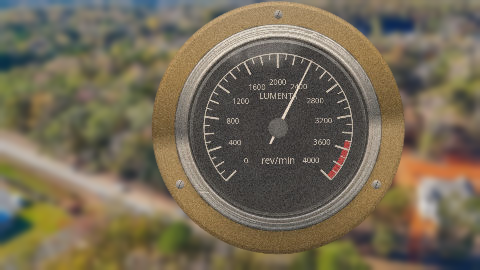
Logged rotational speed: 2400 rpm
